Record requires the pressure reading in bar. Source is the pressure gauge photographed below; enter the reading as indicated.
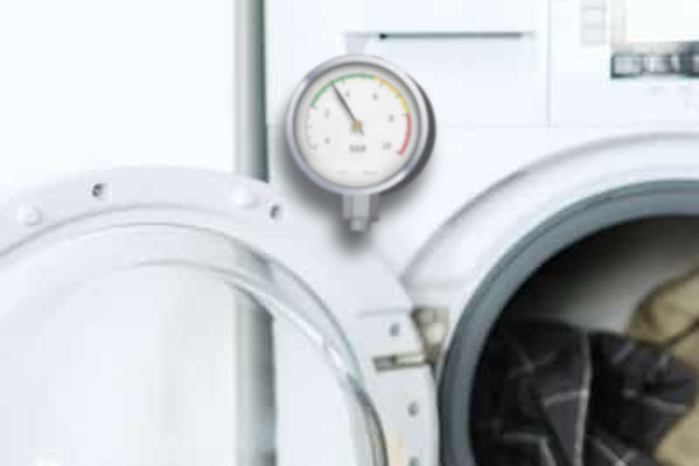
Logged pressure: 3.5 bar
